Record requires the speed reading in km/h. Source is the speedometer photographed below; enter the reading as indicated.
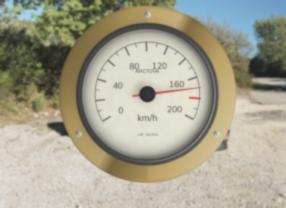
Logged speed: 170 km/h
